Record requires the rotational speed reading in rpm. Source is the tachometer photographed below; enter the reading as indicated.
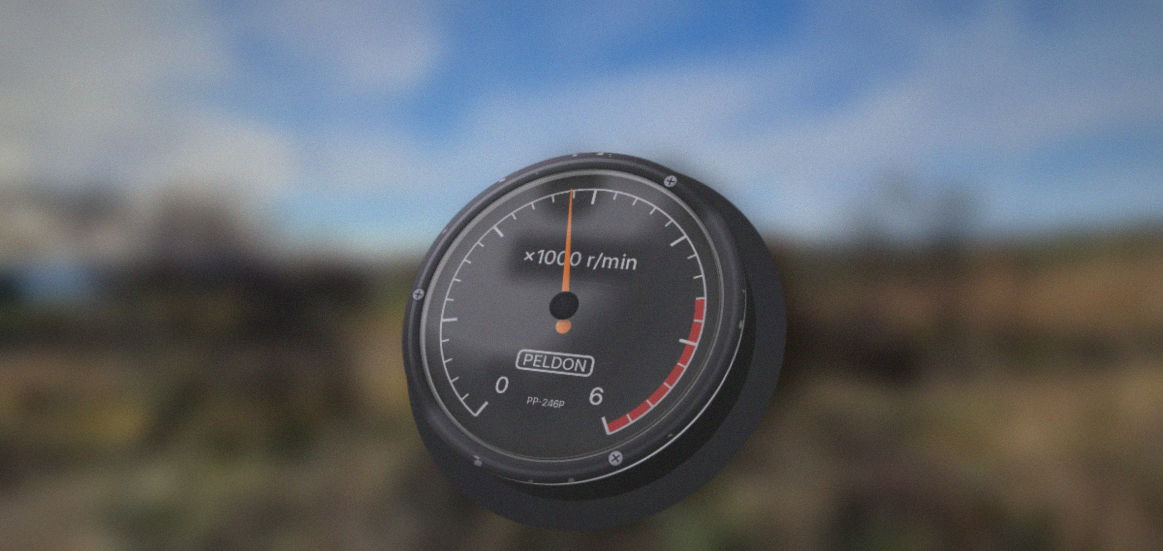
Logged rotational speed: 2800 rpm
